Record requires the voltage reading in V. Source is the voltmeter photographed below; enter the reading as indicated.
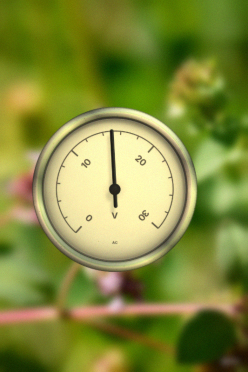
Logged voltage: 15 V
